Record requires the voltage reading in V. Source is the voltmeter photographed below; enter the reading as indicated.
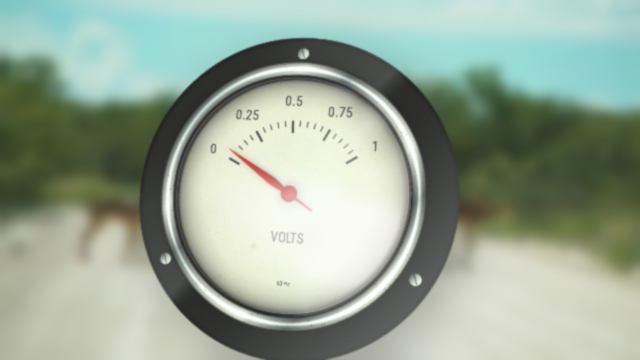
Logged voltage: 0.05 V
